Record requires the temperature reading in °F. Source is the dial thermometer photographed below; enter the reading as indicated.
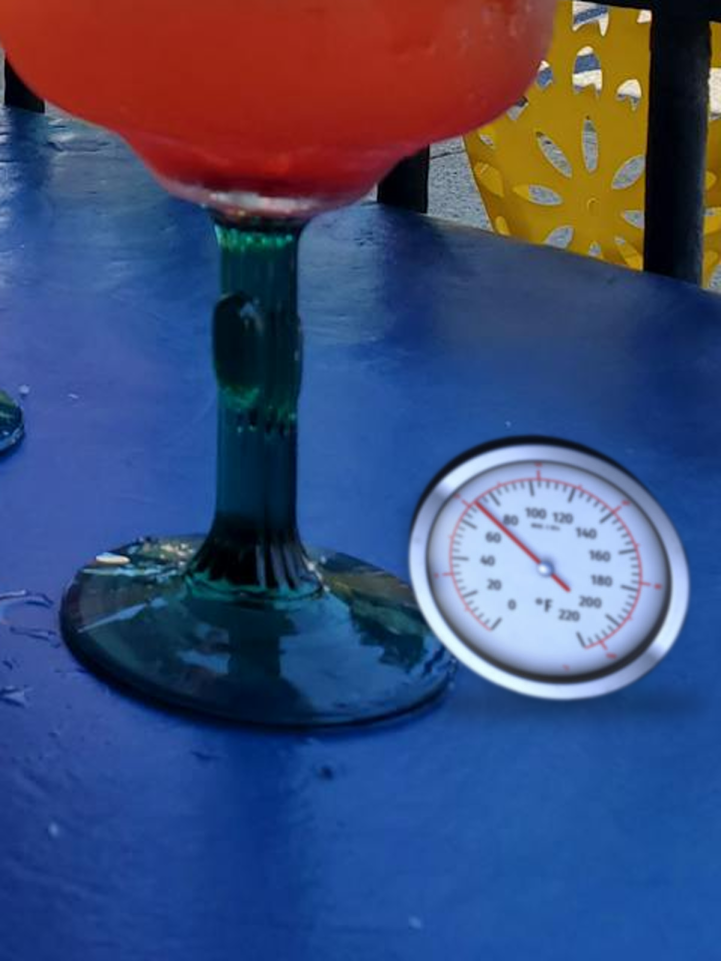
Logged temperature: 72 °F
